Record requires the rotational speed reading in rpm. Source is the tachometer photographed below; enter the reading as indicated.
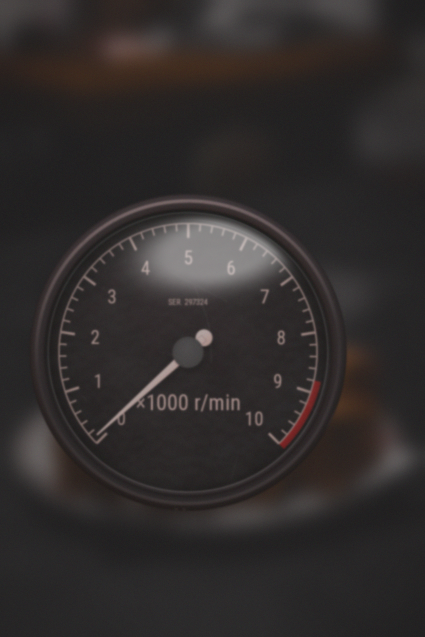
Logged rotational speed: 100 rpm
